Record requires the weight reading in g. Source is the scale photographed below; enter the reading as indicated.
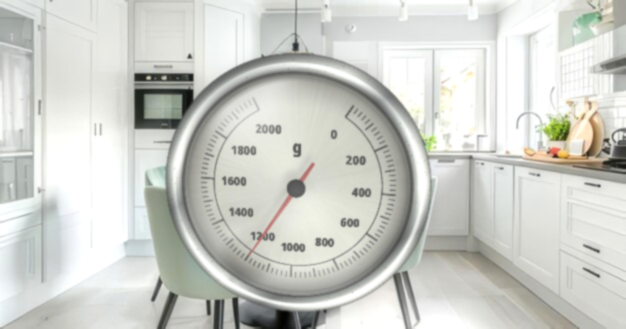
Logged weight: 1200 g
